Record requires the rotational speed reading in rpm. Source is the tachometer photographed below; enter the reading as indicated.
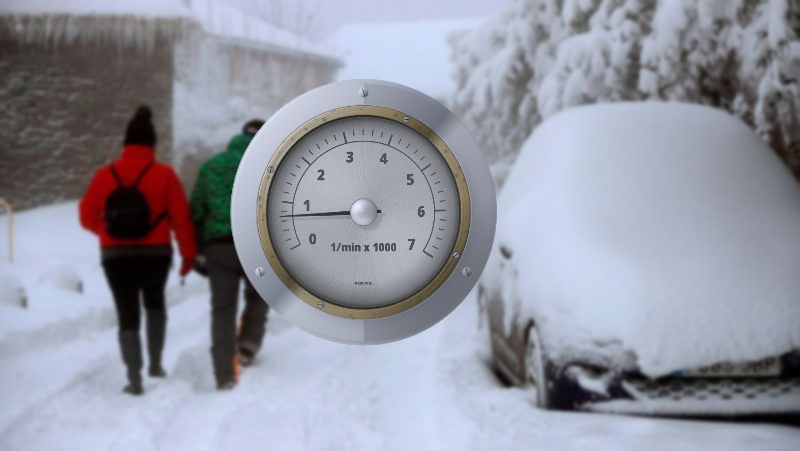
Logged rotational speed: 700 rpm
